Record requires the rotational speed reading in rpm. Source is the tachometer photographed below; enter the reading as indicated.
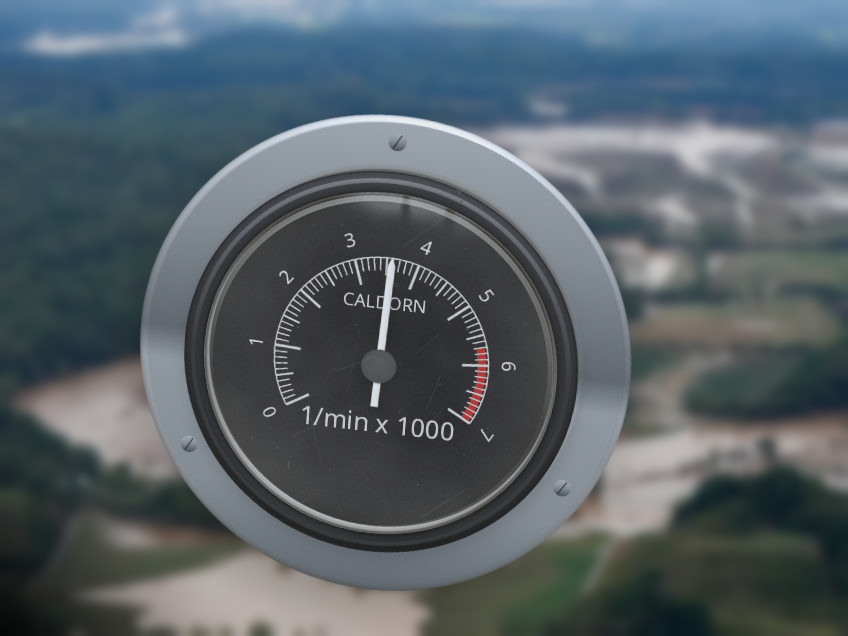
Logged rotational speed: 3600 rpm
